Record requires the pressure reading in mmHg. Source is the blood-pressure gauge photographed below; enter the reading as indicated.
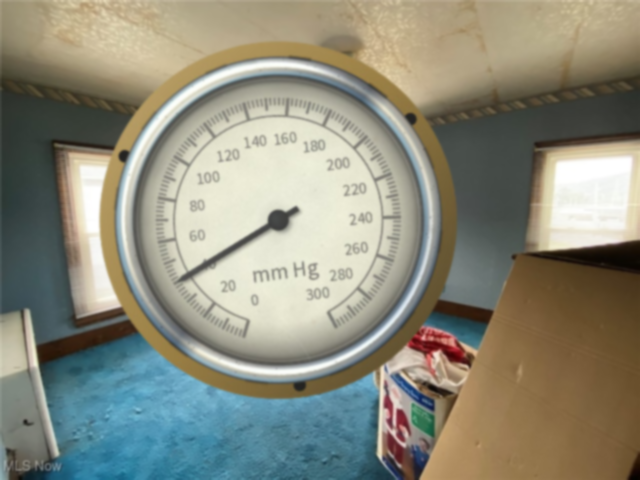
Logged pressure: 40 mmHg
